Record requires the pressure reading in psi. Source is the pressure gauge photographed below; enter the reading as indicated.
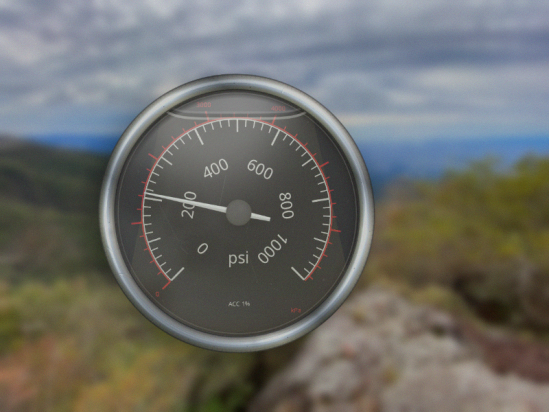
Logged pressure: 210 psi
